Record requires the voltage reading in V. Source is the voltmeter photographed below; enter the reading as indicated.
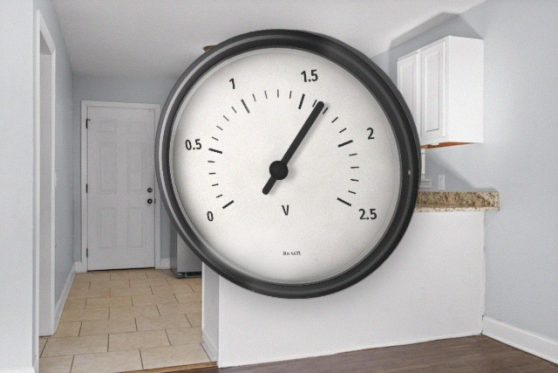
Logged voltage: 1.65 V
